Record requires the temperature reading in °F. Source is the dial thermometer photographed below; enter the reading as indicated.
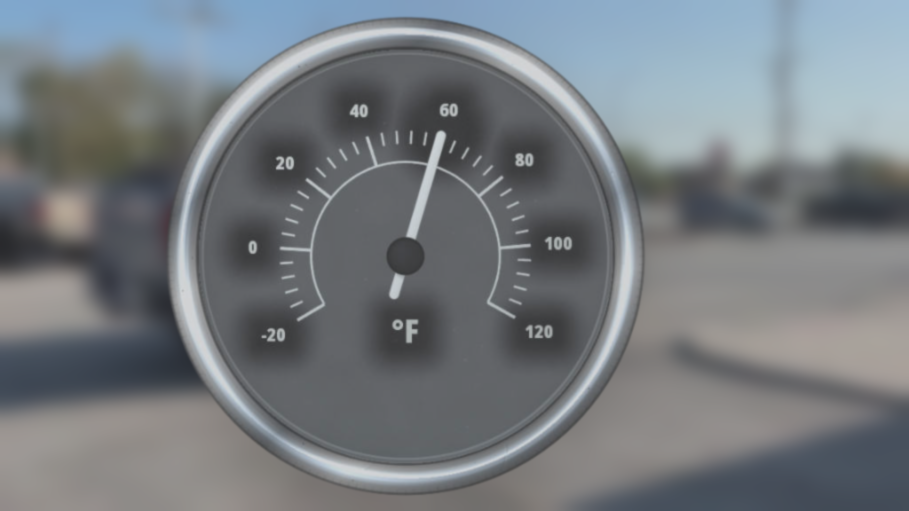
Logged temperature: 60 °F
